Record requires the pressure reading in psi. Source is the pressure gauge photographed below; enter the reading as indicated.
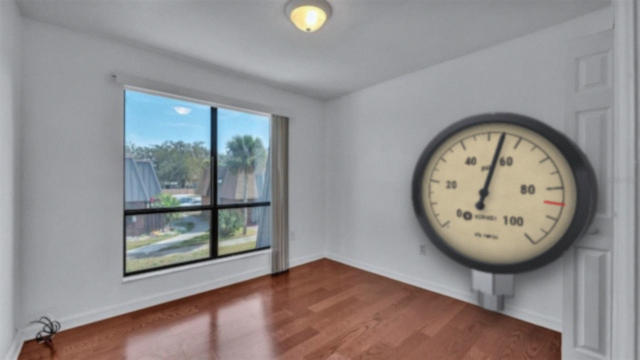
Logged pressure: 55 psi
